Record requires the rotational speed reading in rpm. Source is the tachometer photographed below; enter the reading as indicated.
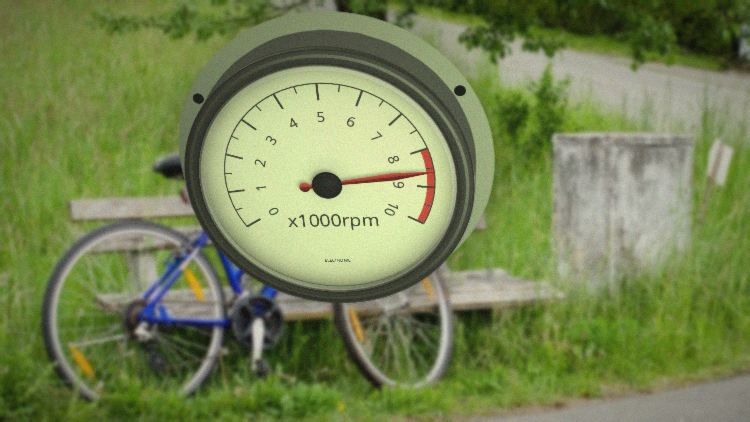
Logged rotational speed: 8500 rpm
